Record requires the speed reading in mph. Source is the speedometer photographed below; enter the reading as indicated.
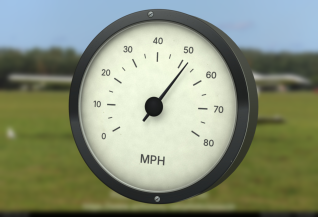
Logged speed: 52.5 mph
